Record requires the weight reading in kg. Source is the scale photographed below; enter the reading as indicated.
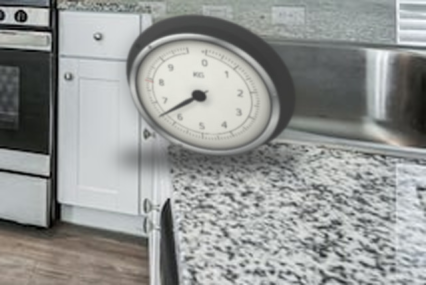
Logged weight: 6.5 kg
